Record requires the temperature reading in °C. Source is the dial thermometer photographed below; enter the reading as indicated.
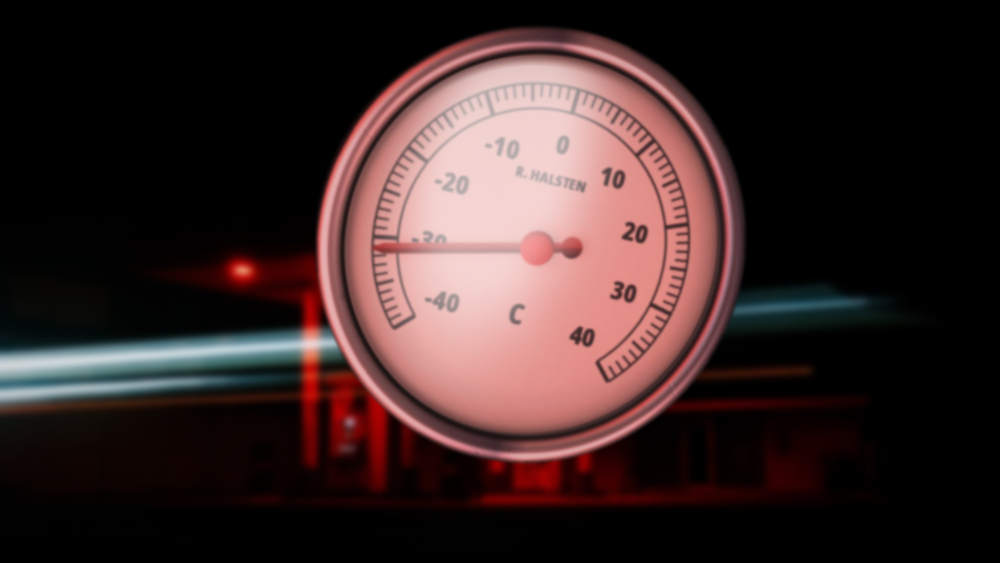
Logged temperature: -31 °C
